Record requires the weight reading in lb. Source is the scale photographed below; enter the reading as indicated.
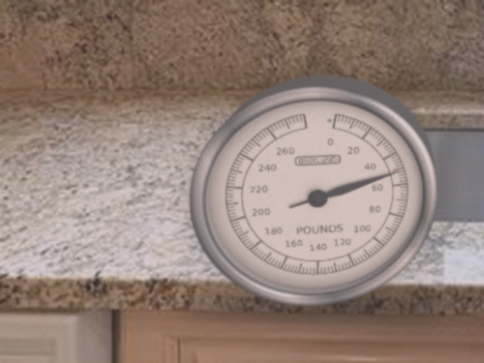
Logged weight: 50 lb
